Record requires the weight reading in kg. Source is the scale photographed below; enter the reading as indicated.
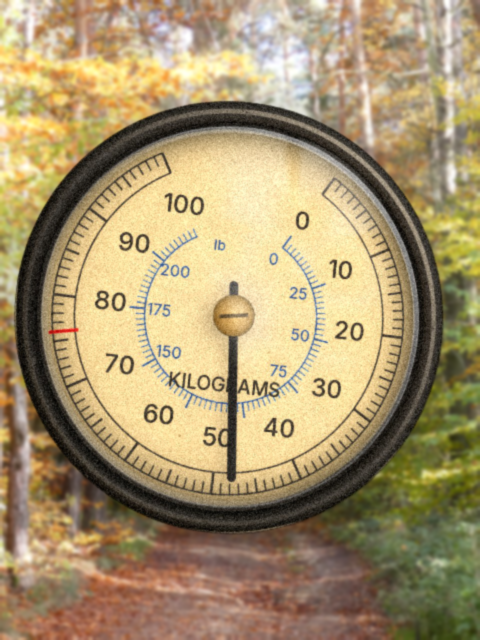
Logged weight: 48 kg
